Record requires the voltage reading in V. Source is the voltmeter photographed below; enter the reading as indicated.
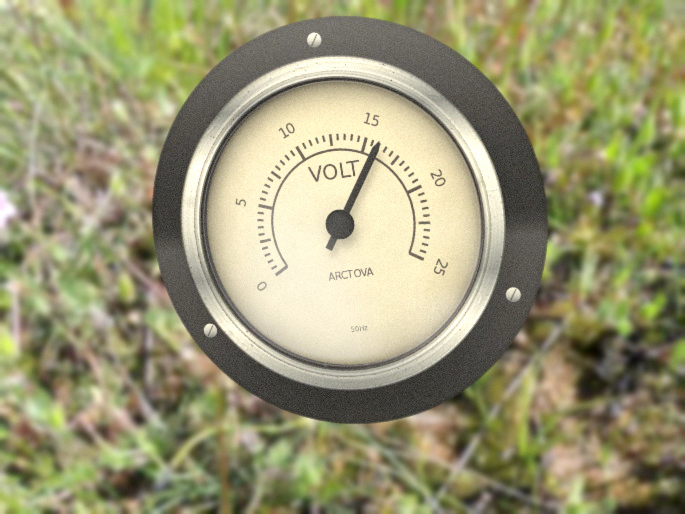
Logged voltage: 16 V
